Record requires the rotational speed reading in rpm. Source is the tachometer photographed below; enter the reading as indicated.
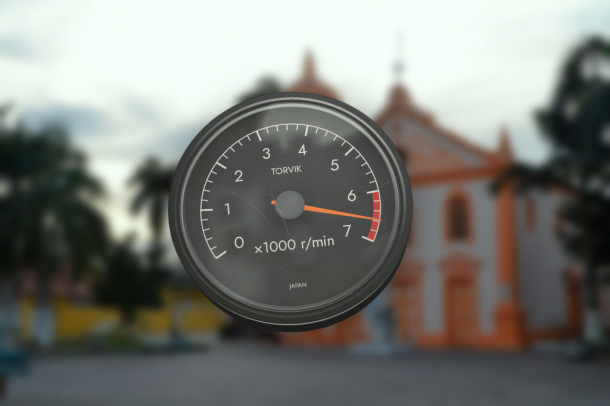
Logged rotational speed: 6600 rpm
